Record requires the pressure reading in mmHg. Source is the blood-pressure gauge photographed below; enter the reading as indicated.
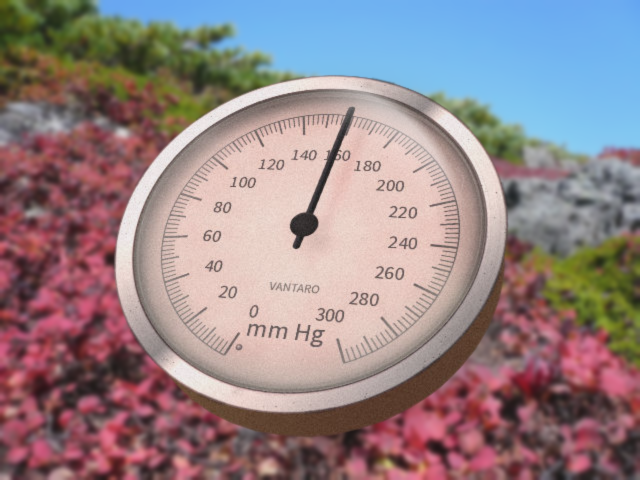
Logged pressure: 160 mmHg
